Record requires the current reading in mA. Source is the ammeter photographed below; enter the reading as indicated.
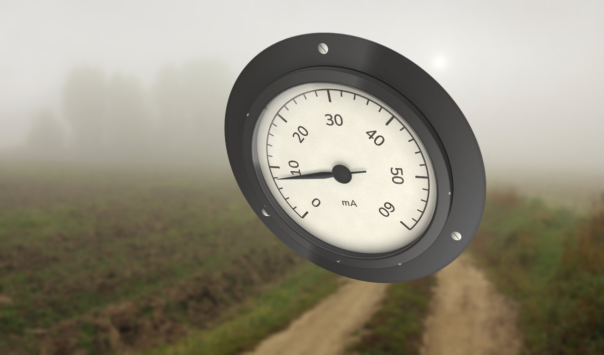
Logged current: 8 mA
